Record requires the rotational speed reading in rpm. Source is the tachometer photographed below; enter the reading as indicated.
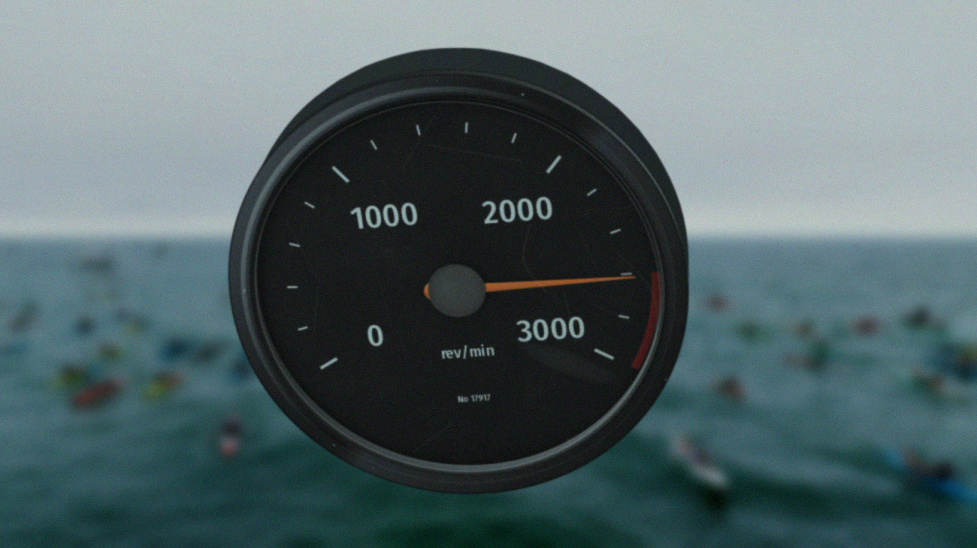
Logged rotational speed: 2600 rpm
